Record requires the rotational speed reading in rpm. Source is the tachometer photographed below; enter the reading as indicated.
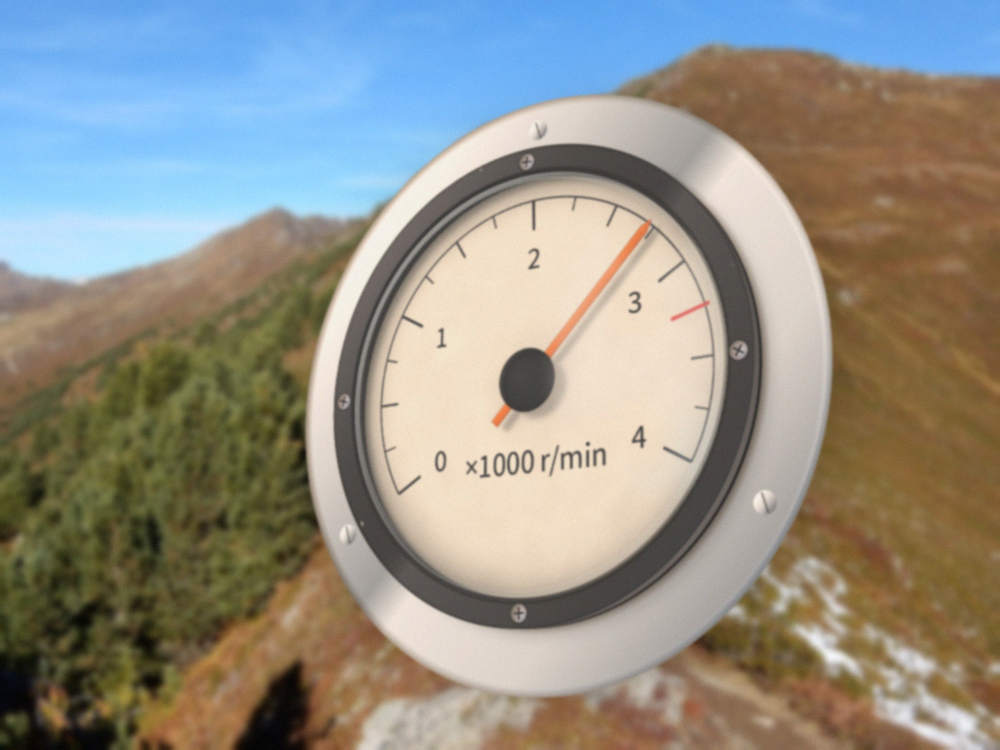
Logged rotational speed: 2750 rpm
